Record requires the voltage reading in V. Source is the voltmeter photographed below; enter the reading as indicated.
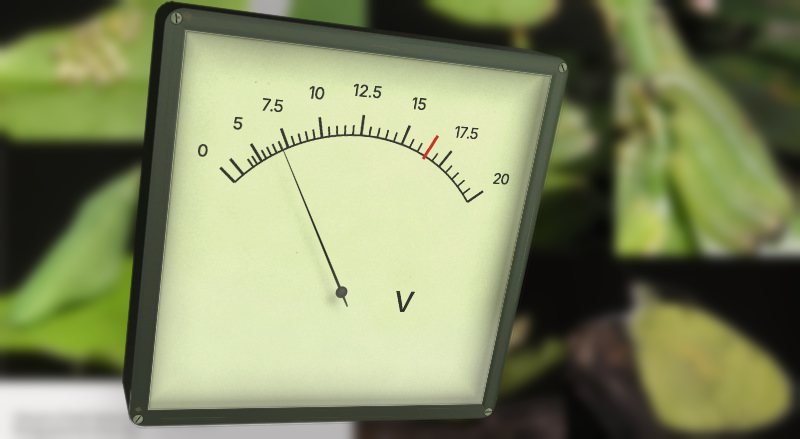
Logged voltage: 7 V
